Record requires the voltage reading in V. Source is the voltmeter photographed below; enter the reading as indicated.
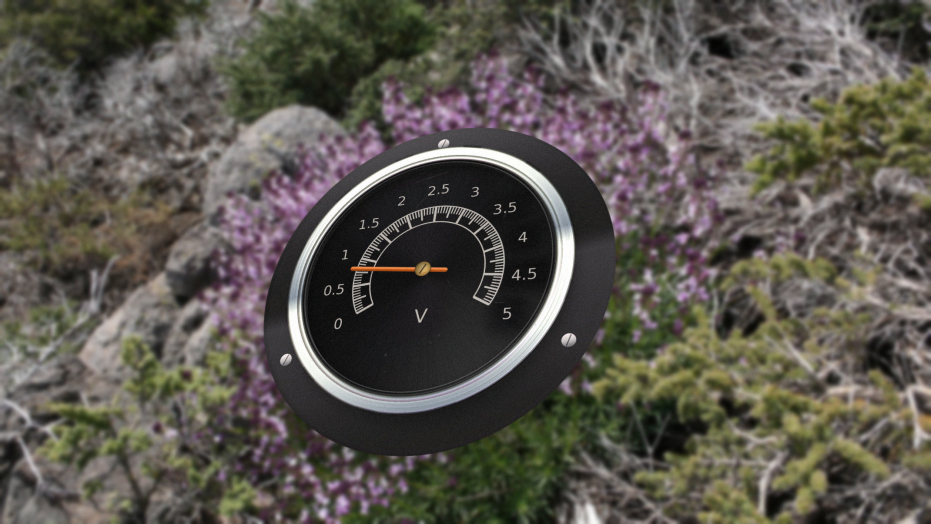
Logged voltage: 0.75 V
